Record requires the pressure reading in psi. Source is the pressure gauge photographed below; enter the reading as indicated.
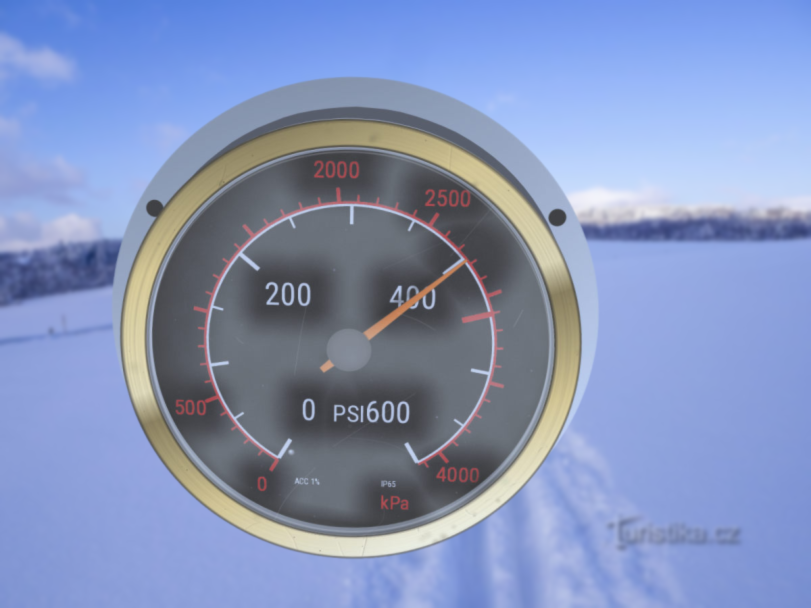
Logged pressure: 400 psi
